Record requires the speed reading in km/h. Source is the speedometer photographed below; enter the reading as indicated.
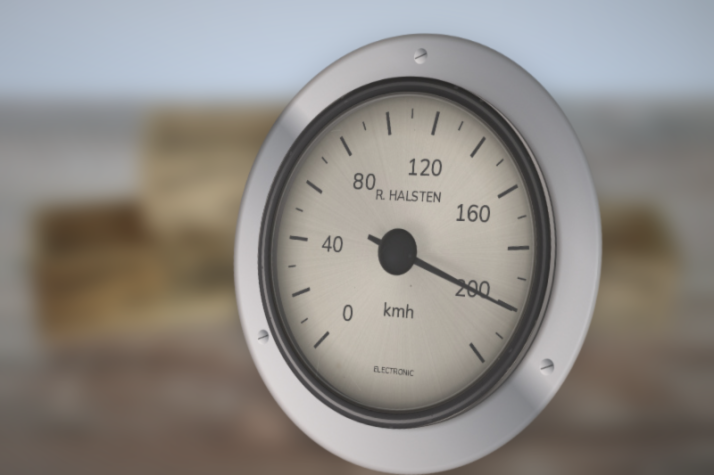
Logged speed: 200 km/h
